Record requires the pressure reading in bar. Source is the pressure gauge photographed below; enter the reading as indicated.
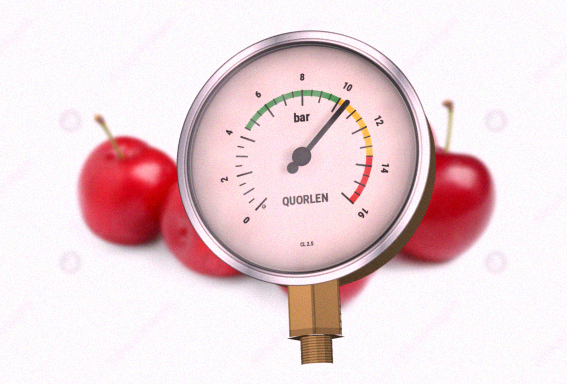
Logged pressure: 10.5 bar
